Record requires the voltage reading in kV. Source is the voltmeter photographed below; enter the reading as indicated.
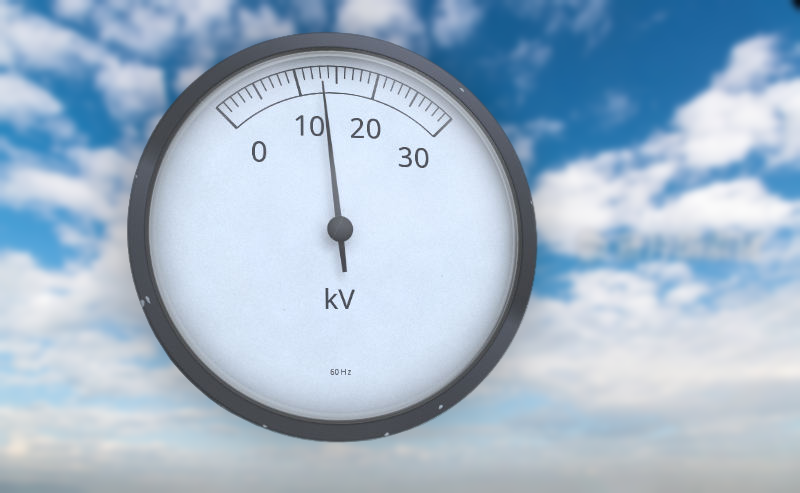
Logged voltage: 13 kV
